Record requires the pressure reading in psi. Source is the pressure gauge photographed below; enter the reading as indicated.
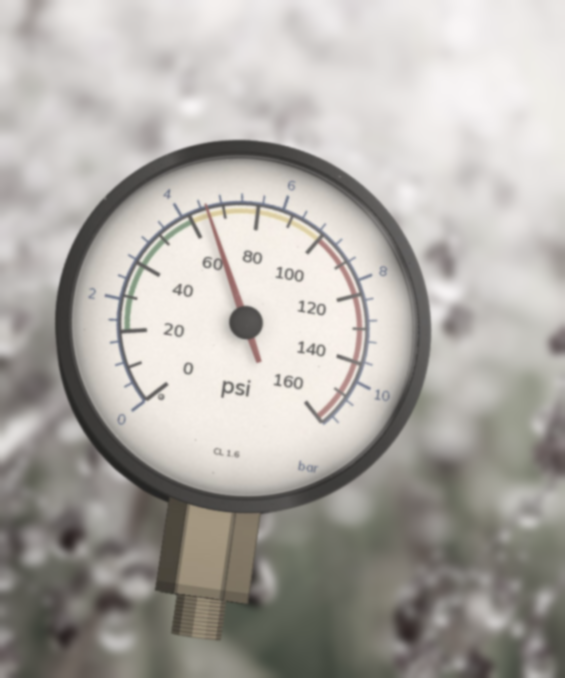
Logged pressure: 65 psi
